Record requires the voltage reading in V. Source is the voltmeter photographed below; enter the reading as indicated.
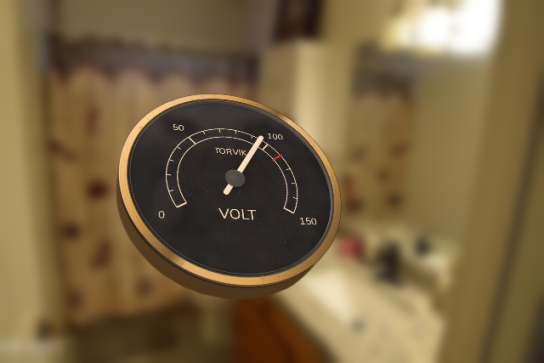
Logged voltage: 95 V
